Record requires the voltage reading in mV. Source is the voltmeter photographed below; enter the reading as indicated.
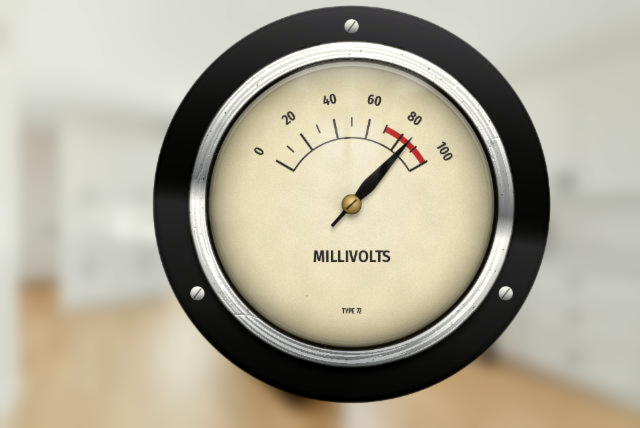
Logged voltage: 85 mV
